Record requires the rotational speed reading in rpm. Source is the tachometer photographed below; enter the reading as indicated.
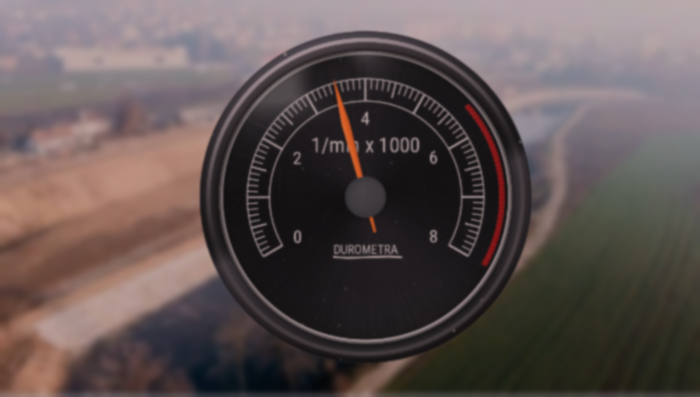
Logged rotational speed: 3500 rpm
